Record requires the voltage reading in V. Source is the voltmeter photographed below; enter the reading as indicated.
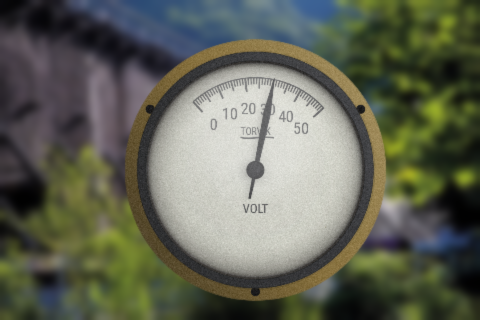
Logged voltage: 30 V
